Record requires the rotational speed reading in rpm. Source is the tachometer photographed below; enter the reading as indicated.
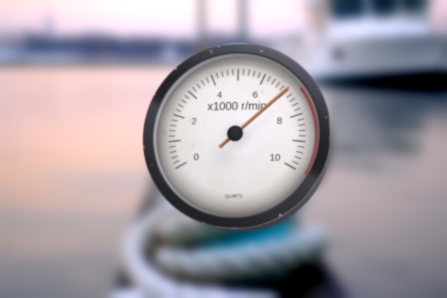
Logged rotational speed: 7000 rpm
